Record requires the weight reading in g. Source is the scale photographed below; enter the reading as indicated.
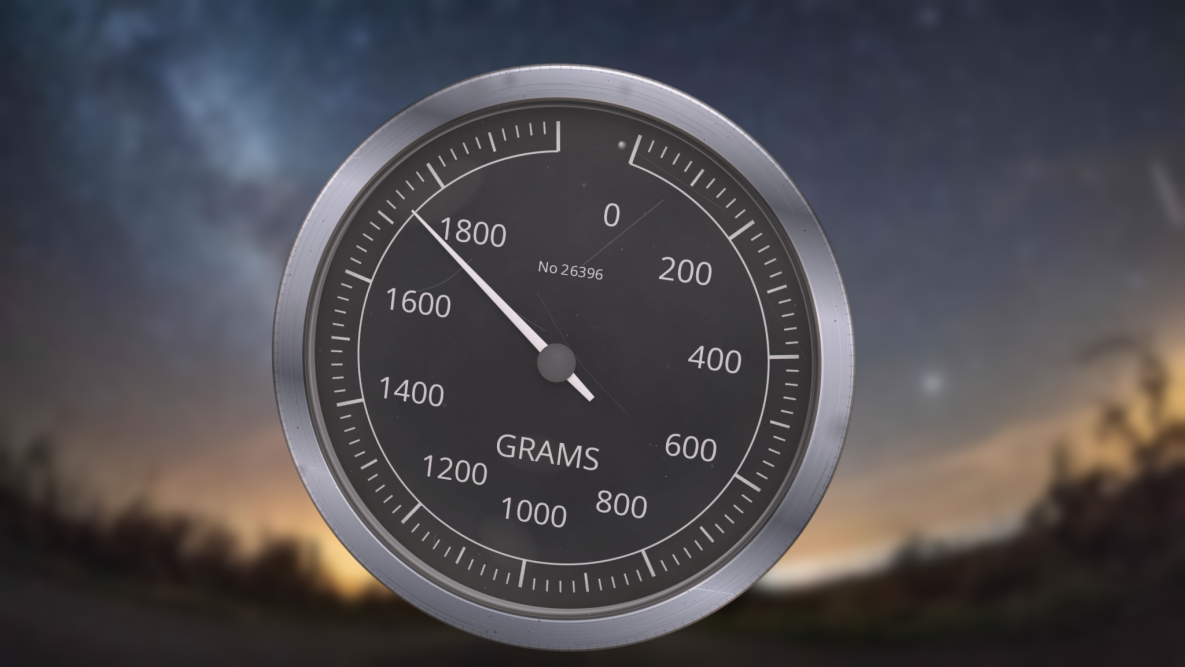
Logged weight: 1740 g
